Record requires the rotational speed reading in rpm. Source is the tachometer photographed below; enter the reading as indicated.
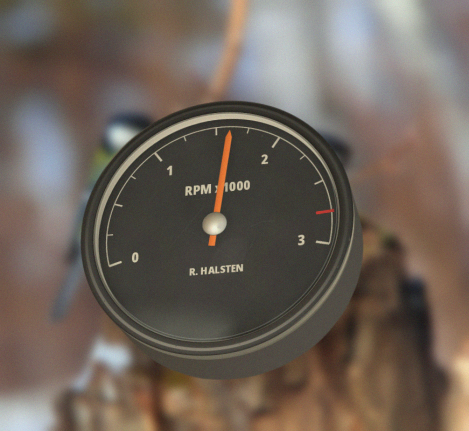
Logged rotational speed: 1625 rpm
